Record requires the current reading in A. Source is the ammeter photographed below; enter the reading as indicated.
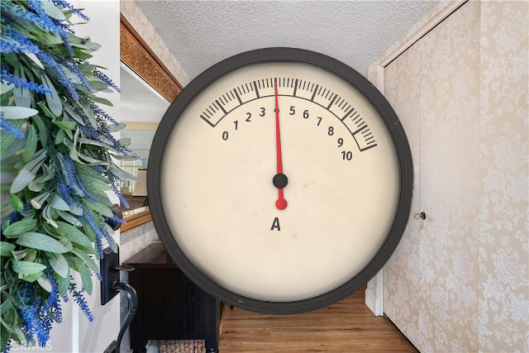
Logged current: 4 A
